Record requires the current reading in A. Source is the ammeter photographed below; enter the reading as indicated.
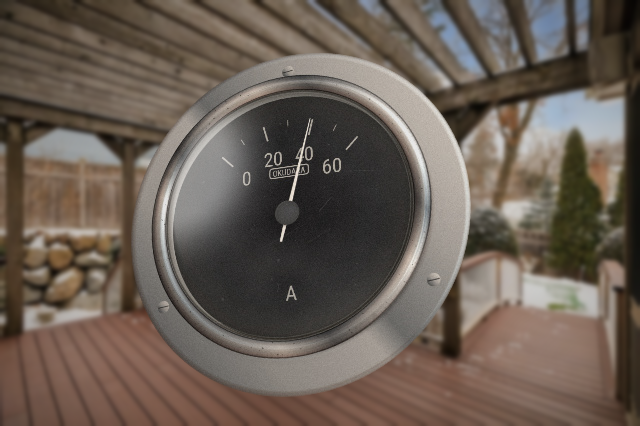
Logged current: 40 A
